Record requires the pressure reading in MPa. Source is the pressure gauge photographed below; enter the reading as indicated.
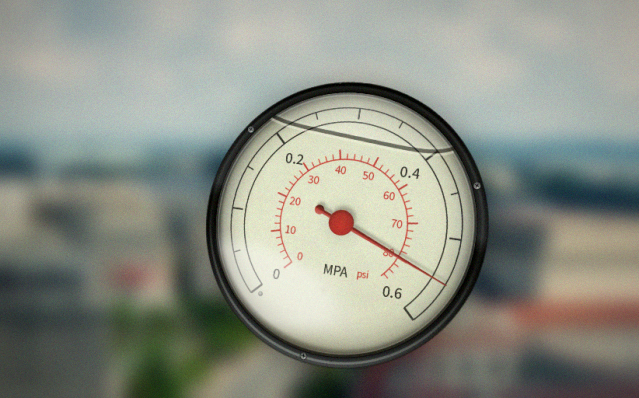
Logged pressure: 0.55 MPa
